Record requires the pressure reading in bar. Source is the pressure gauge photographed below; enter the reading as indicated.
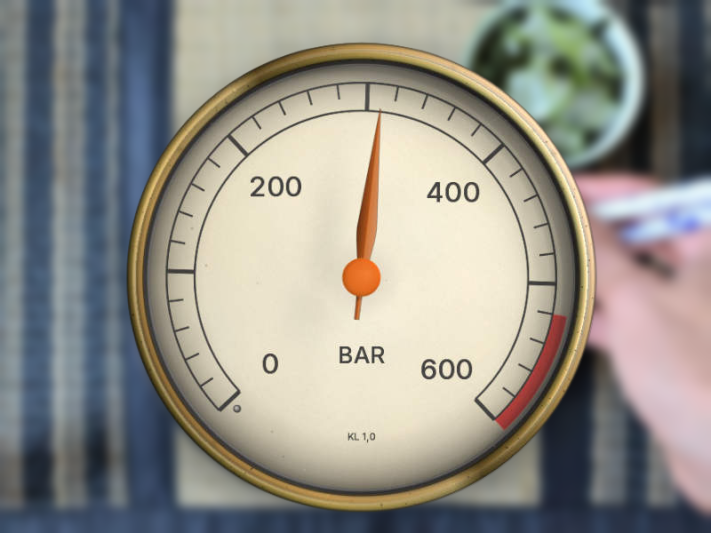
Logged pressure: 310 bar
